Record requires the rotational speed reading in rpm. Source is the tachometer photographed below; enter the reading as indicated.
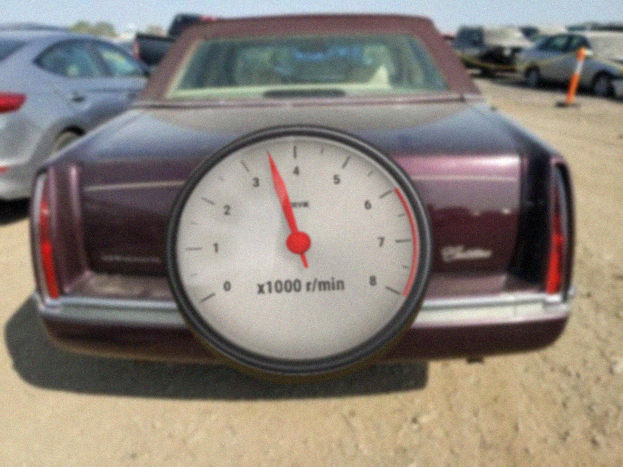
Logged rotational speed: 3500 rpm
